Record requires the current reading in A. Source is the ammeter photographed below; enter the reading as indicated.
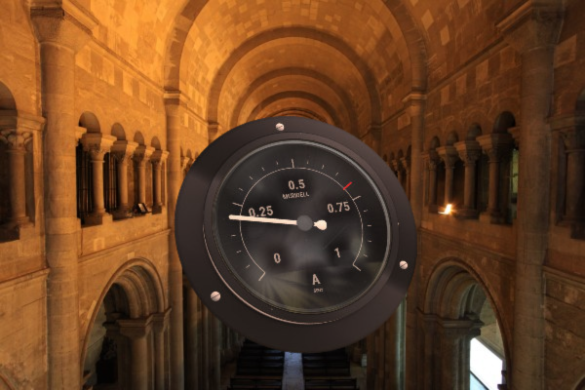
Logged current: 0.2 A
